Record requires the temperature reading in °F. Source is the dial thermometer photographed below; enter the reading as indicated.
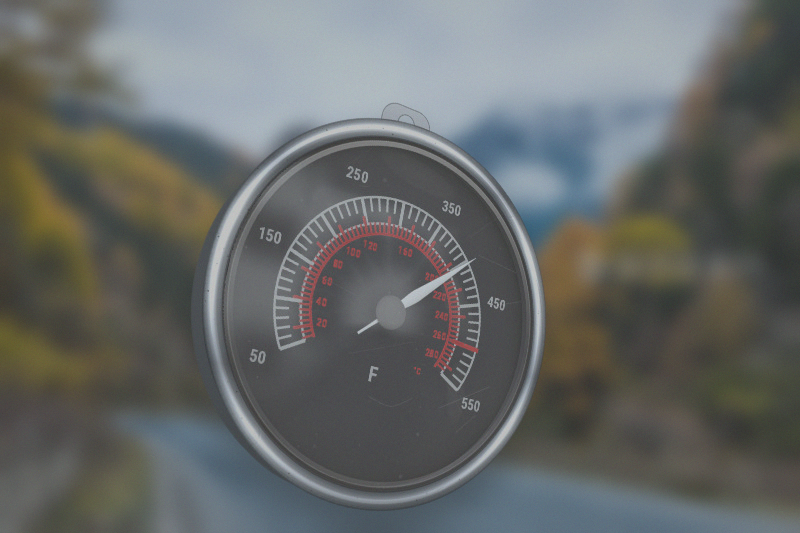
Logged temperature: 400 °F
